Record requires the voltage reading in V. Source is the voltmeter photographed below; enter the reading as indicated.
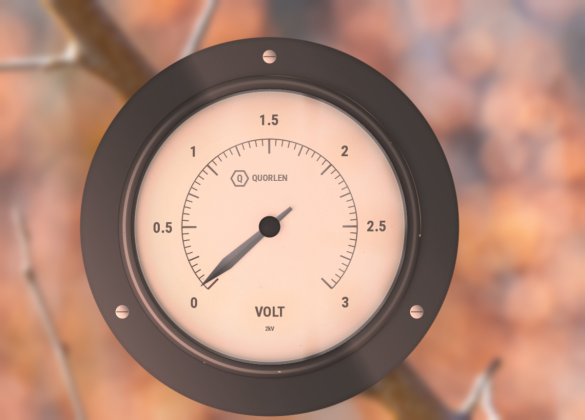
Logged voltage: 0.05 V
